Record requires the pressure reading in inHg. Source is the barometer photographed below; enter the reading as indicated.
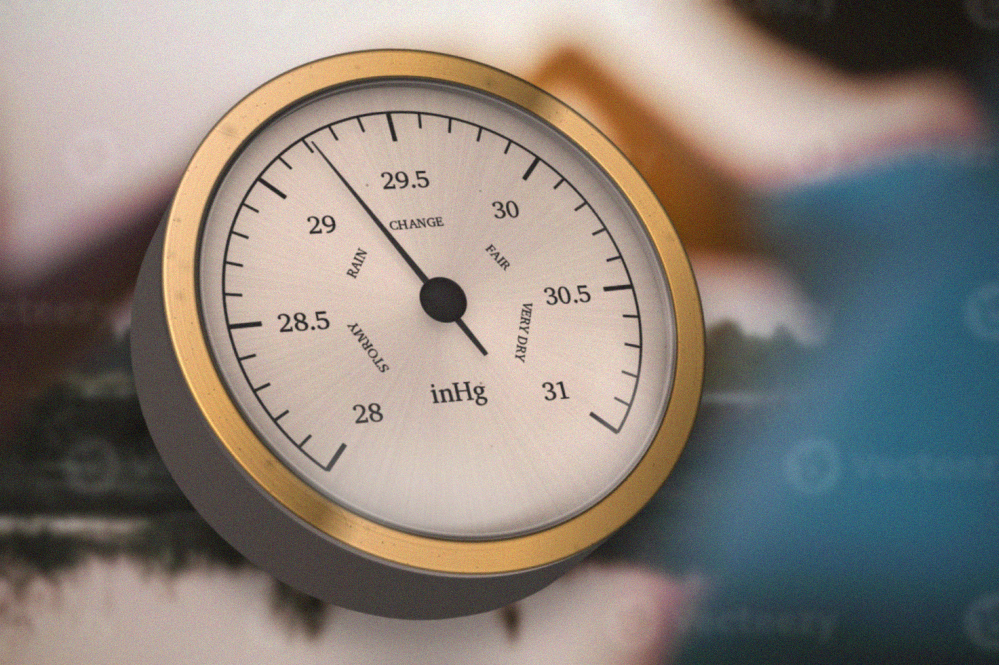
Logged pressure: 29.2 inHg
